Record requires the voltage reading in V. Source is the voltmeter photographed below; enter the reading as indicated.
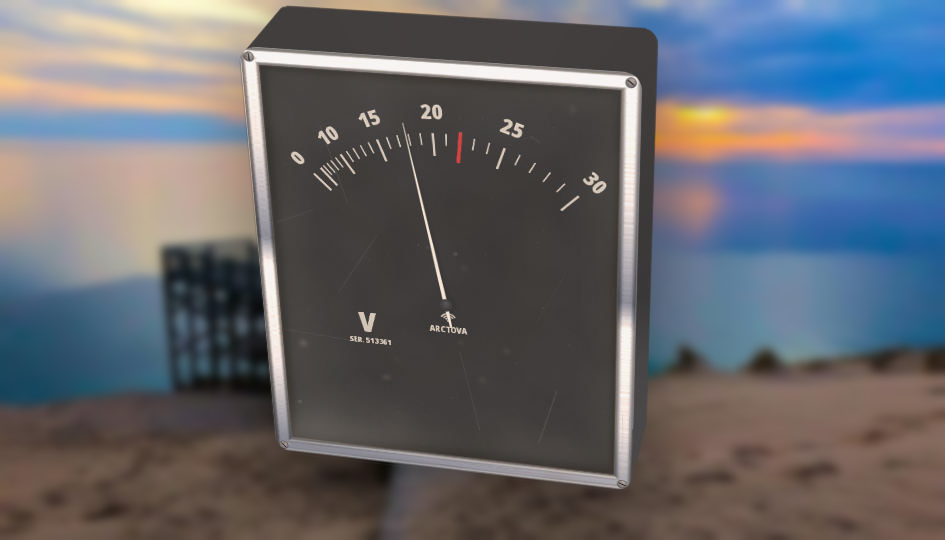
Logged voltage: 18 V
